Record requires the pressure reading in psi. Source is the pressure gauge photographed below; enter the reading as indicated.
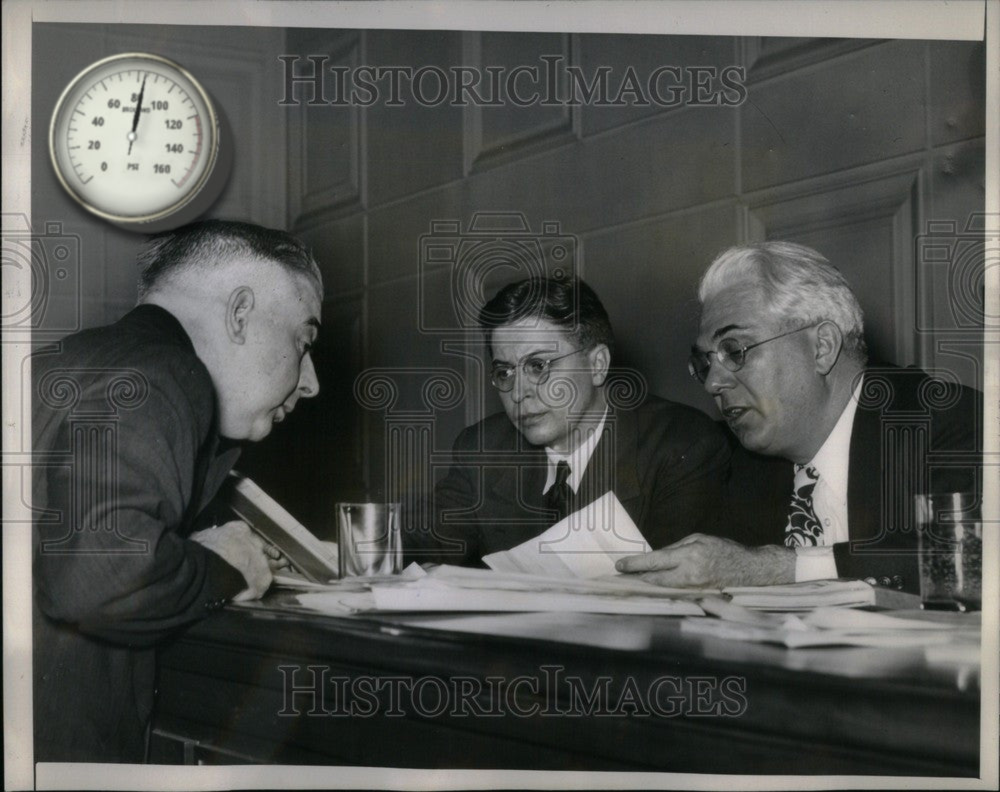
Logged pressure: 85 psi
